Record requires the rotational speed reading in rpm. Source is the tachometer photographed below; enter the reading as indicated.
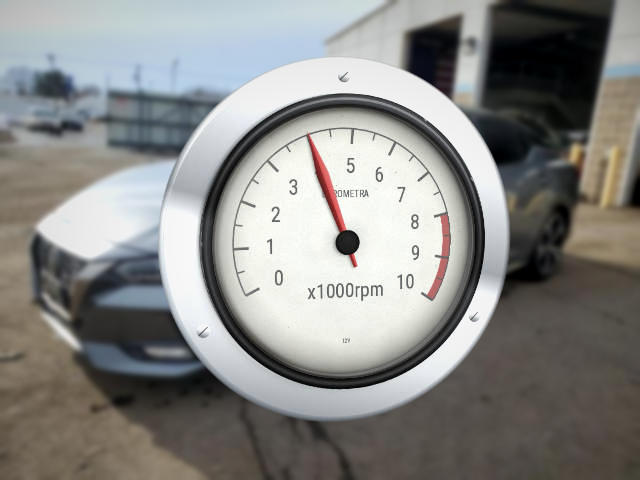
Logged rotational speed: 4000 rpm
